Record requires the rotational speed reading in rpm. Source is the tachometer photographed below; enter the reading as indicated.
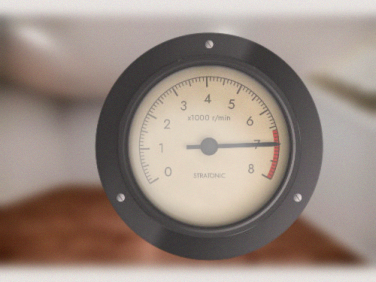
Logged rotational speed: 7000 rpm
